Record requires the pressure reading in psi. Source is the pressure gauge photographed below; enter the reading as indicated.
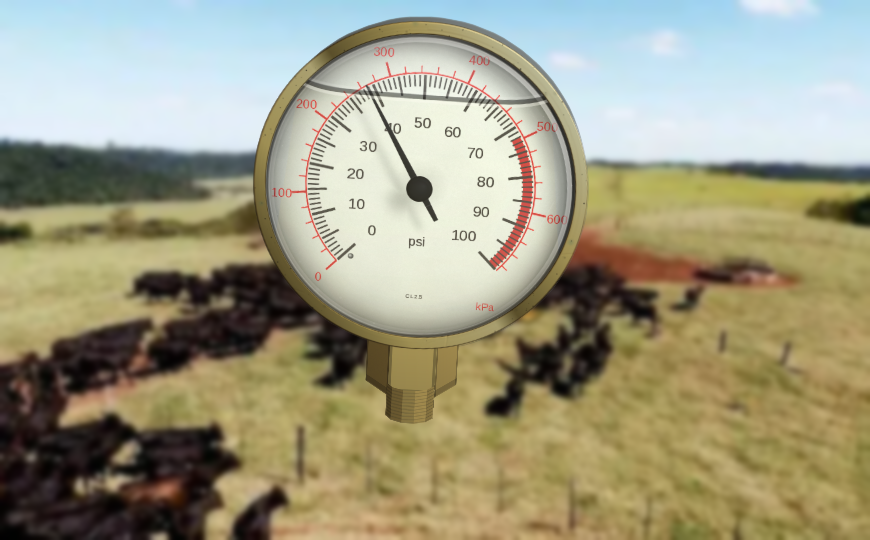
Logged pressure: 39 psi
